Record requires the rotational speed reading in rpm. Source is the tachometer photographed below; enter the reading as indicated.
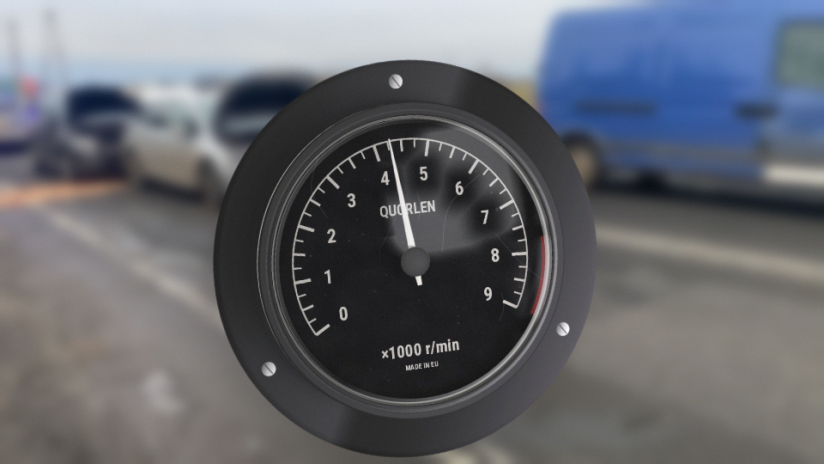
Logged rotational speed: 4250 rpm
